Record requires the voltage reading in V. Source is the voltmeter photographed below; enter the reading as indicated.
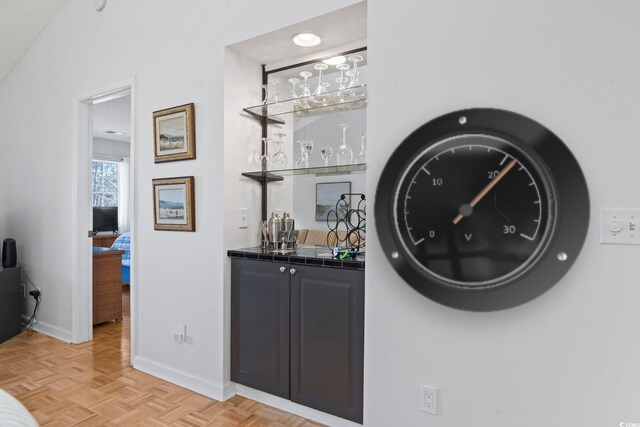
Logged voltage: 21 V
